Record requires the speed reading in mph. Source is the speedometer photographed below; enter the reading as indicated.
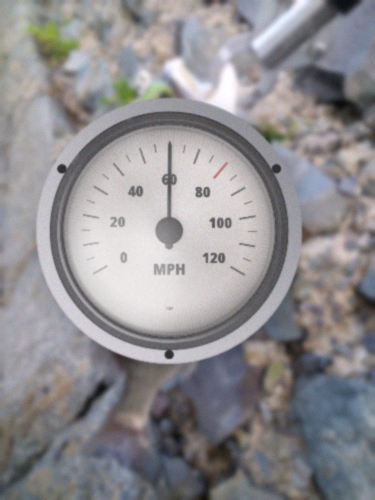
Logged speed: 60 mph
